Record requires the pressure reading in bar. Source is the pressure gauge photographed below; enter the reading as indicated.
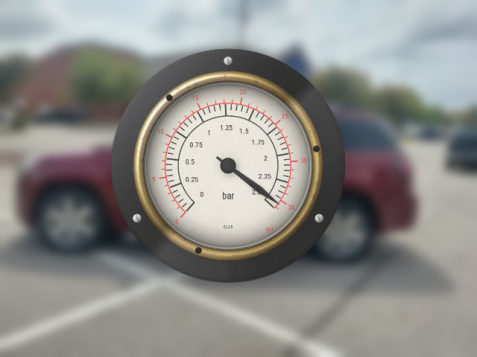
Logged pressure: 2.45 bar
